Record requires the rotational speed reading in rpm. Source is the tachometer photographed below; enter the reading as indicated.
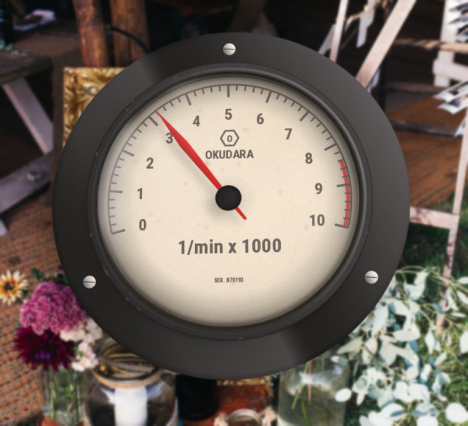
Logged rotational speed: 3200 rpm
